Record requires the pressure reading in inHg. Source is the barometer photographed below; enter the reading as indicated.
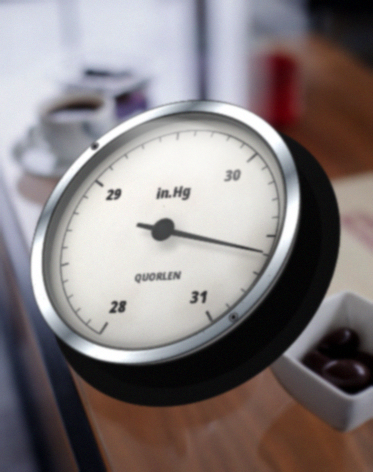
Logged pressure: 30.6 inHg
